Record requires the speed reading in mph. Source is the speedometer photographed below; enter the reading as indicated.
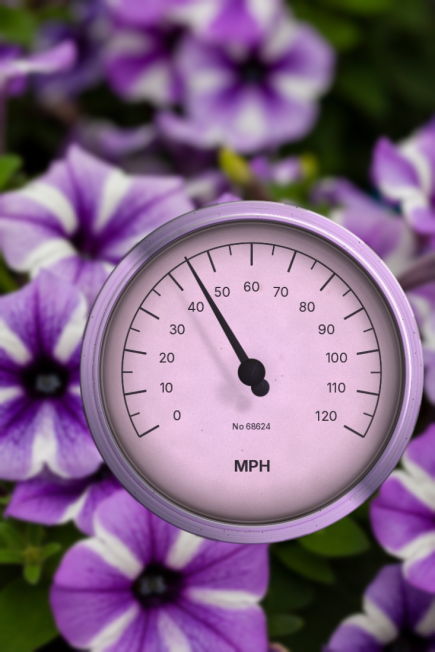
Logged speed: 45 mph
